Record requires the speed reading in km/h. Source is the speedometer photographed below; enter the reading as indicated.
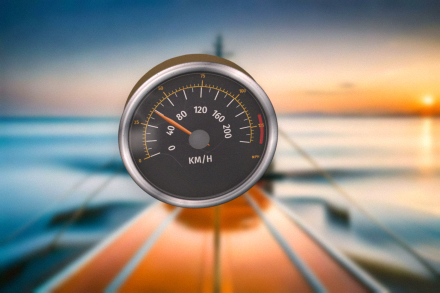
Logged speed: 60 km/h
